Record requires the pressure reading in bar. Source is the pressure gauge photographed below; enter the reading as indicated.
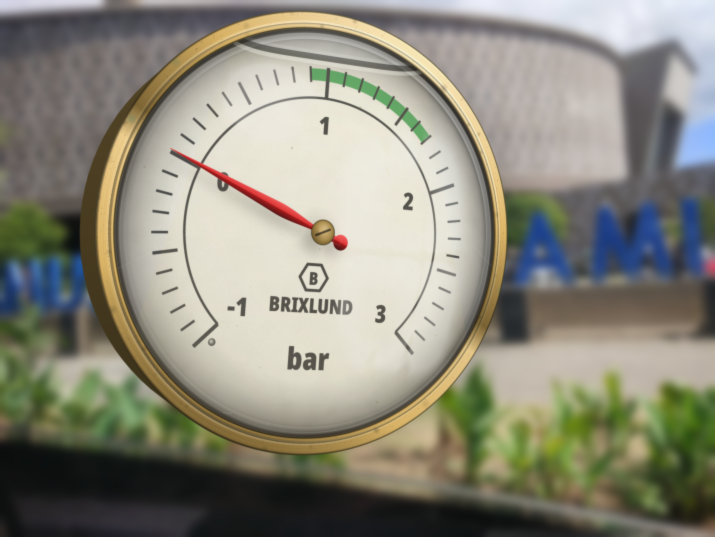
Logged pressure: 0 bar
